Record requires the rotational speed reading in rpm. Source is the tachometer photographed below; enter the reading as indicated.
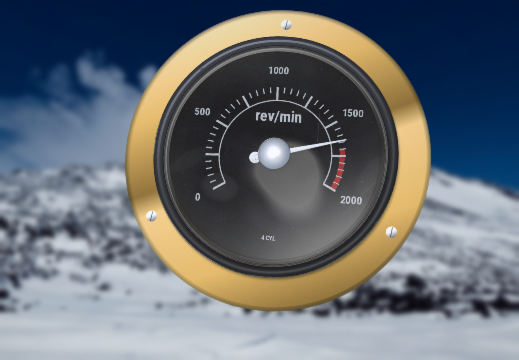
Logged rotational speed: 1650 rpm
